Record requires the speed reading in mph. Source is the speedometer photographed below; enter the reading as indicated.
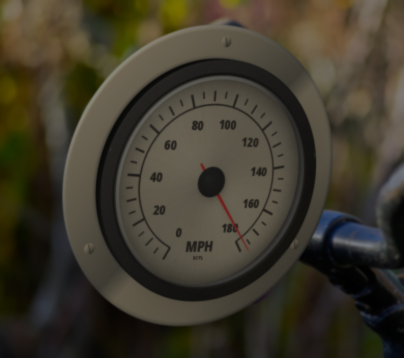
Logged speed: 177.5 mph
